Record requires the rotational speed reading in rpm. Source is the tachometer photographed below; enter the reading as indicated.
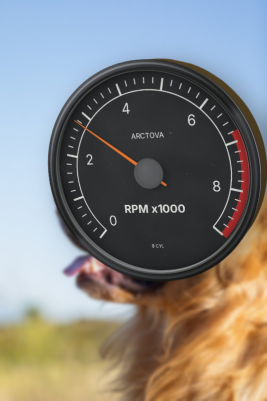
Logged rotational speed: 2800 rpm
